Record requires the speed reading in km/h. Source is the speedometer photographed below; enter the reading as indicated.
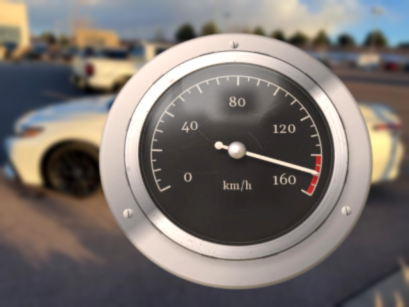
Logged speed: 150 km/h
